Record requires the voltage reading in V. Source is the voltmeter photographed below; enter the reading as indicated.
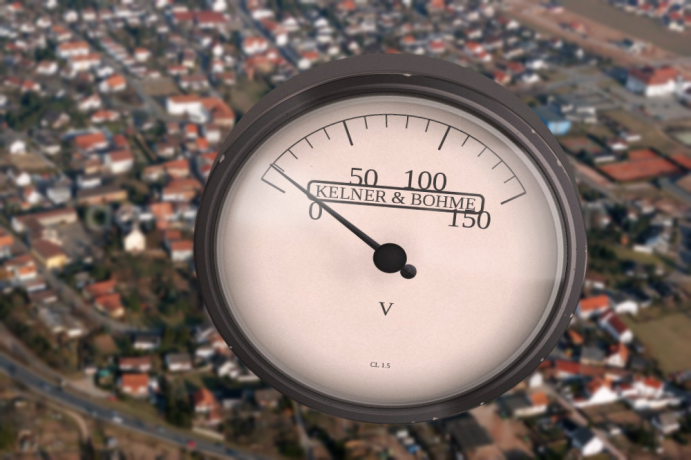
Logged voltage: 10 V
